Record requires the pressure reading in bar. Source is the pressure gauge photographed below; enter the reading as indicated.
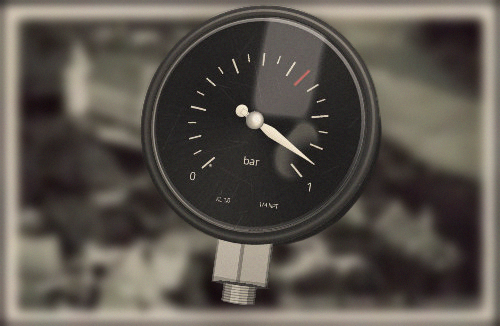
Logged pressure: 0.95 bar
